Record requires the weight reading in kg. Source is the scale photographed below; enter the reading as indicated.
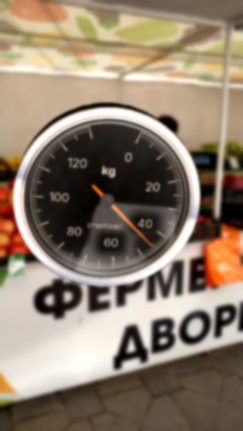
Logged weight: 45 kg
